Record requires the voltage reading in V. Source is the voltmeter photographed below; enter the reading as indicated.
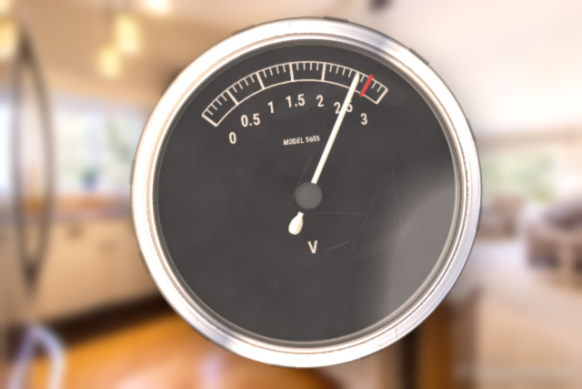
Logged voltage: 2.5 V
